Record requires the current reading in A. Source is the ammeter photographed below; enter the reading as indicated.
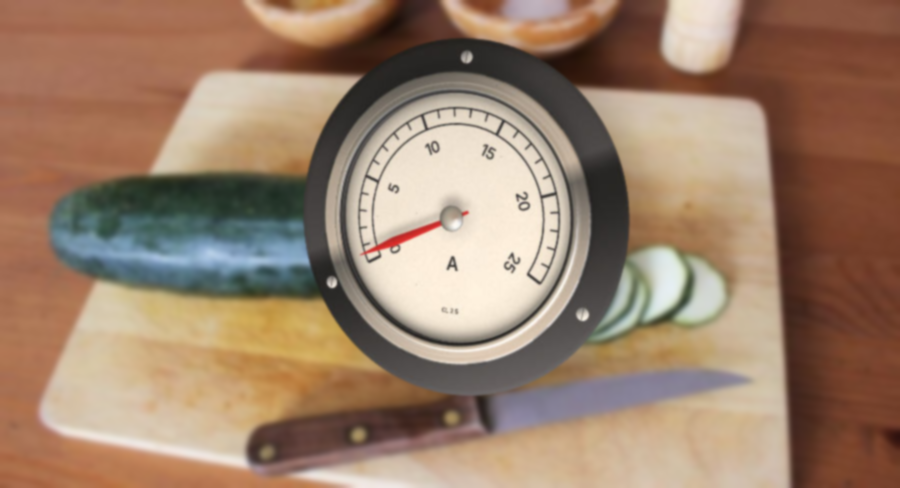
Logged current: 0.5 A
